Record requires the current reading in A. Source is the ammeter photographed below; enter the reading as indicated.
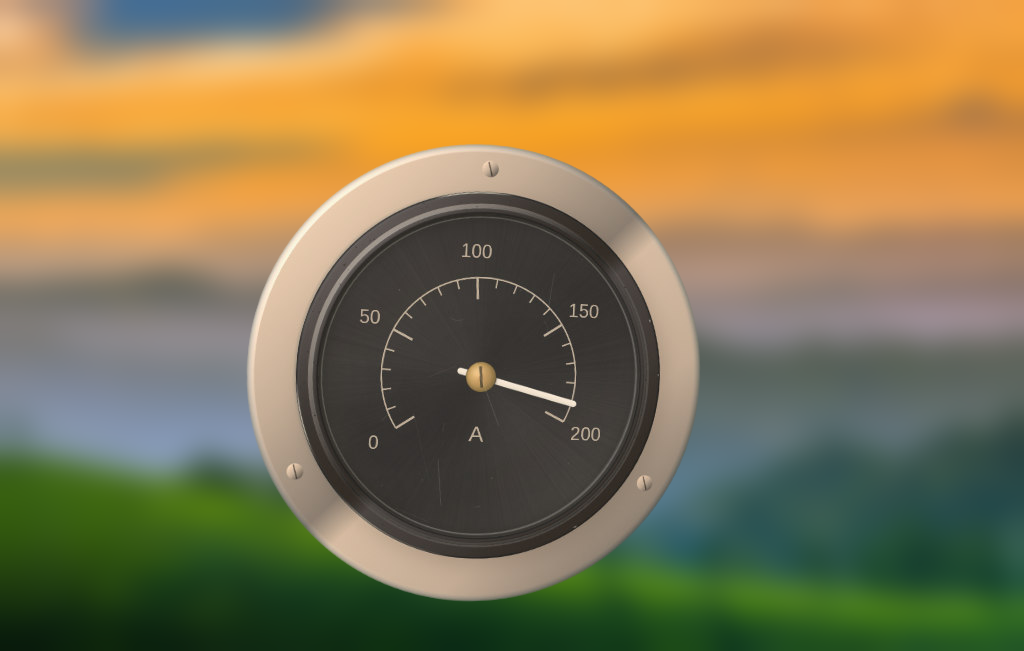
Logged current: 190 A
